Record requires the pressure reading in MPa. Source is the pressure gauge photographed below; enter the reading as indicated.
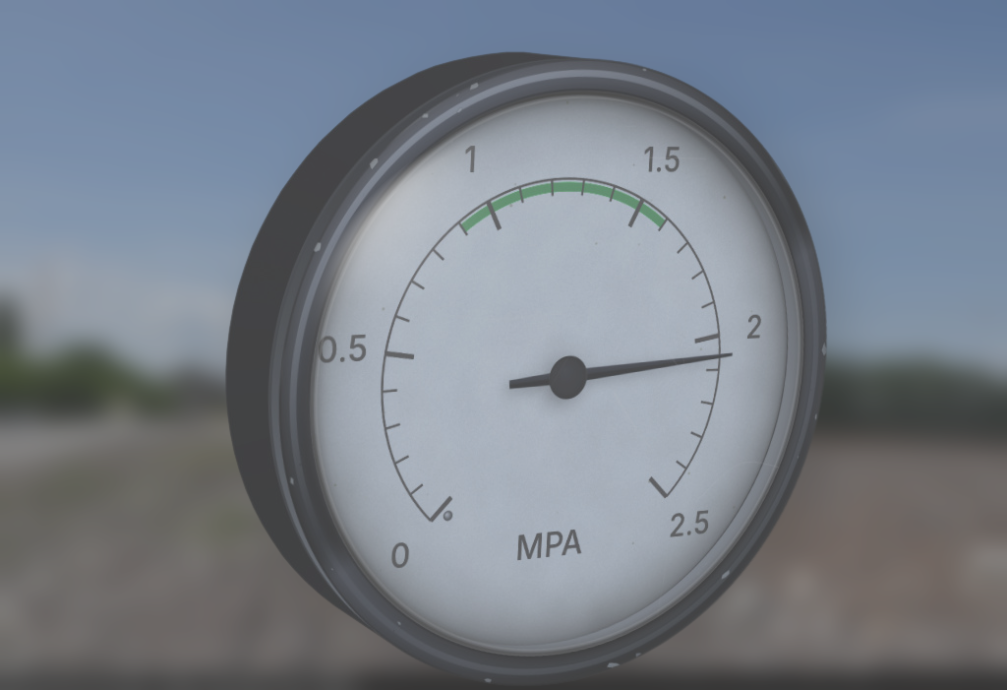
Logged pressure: 2.05 MPa
